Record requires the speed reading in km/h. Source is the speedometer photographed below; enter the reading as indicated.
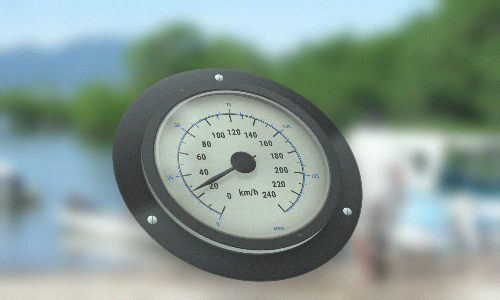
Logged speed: 25 km/h
